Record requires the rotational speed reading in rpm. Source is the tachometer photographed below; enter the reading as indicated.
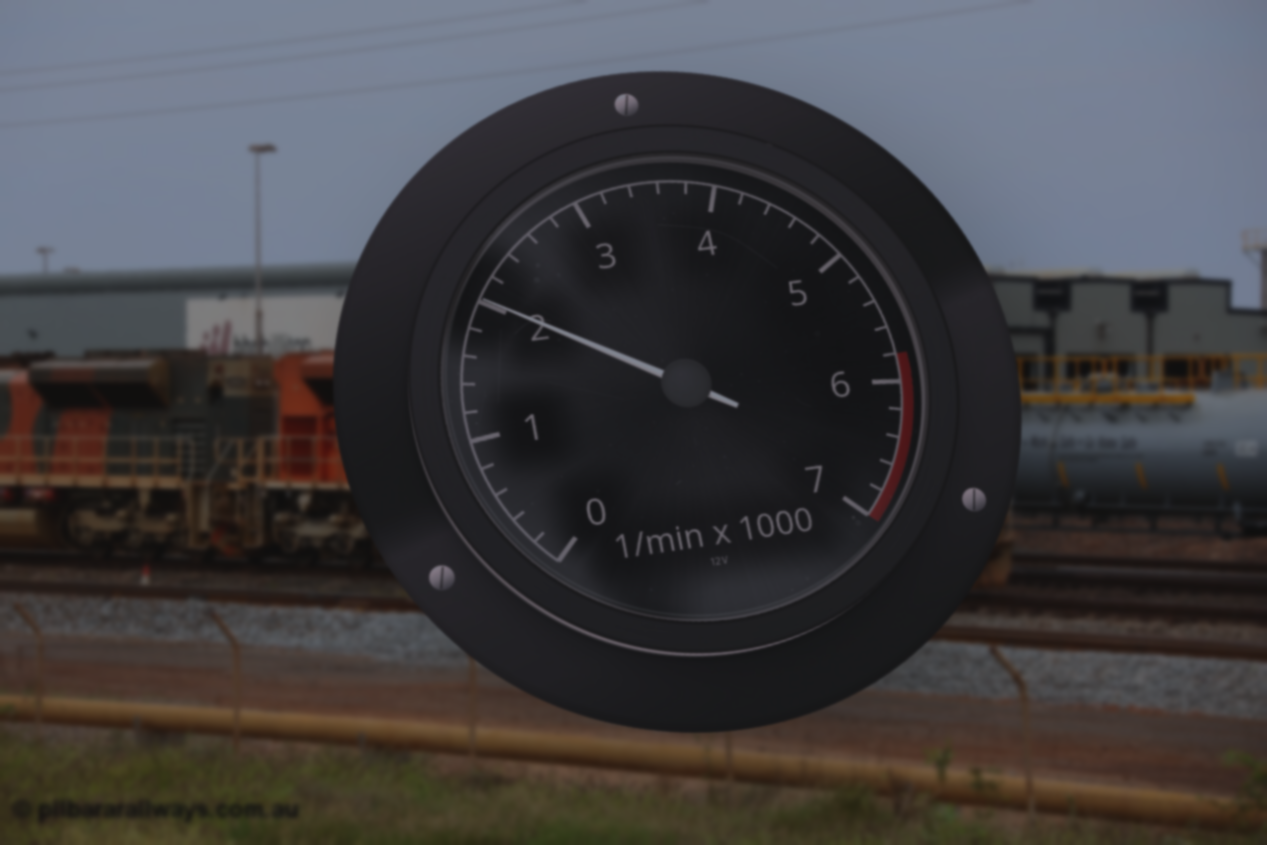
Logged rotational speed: 2000 rpm
